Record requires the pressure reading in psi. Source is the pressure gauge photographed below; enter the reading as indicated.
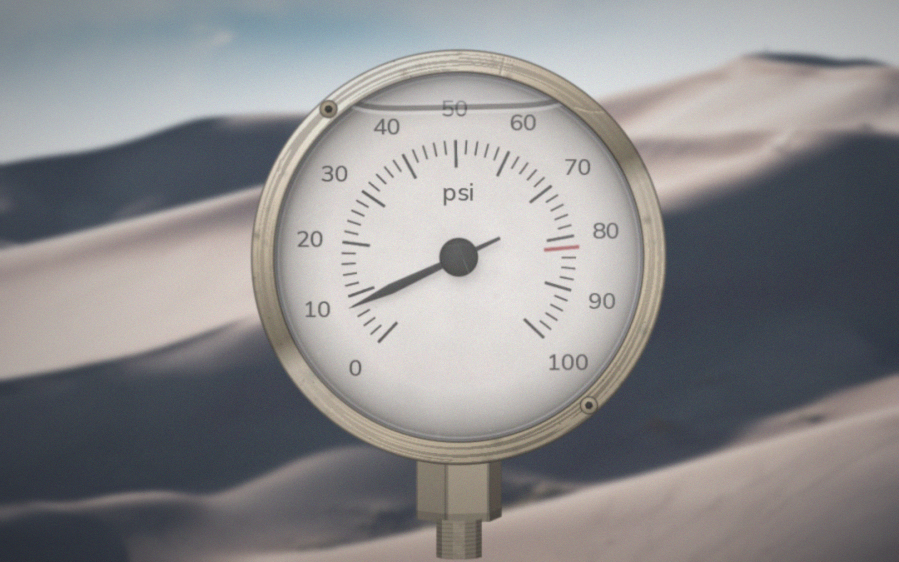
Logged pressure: 8 psi
